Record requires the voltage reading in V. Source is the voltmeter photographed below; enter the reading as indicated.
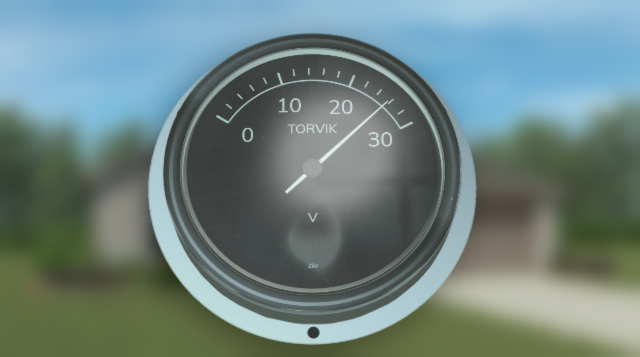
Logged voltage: 26 V
